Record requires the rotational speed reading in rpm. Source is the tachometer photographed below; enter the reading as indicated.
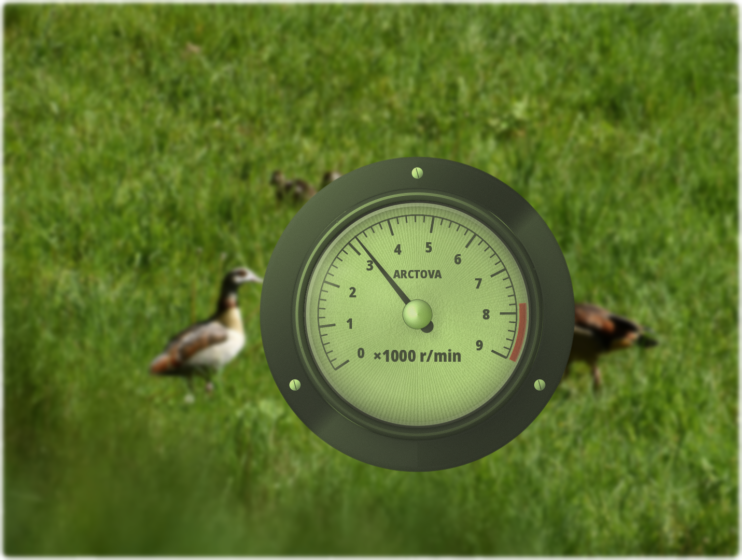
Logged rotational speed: 3200 rpm
